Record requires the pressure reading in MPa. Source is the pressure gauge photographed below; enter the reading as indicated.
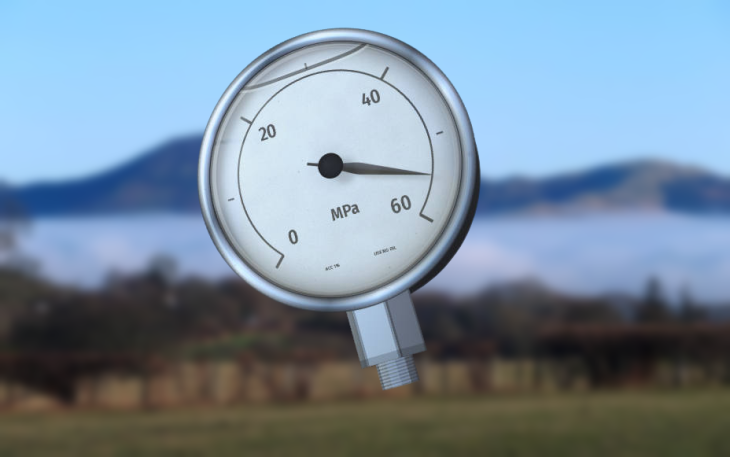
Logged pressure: 55 MPa
